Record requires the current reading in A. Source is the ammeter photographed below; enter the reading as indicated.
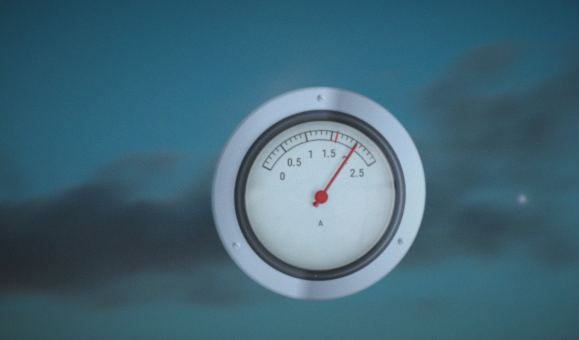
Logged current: 2 A
